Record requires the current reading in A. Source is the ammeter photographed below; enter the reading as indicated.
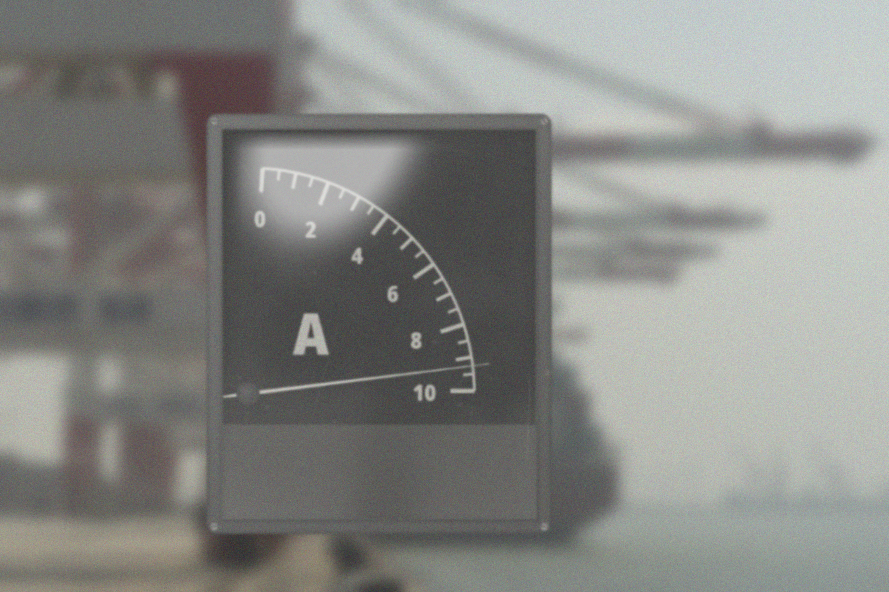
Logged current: 9.25 A
